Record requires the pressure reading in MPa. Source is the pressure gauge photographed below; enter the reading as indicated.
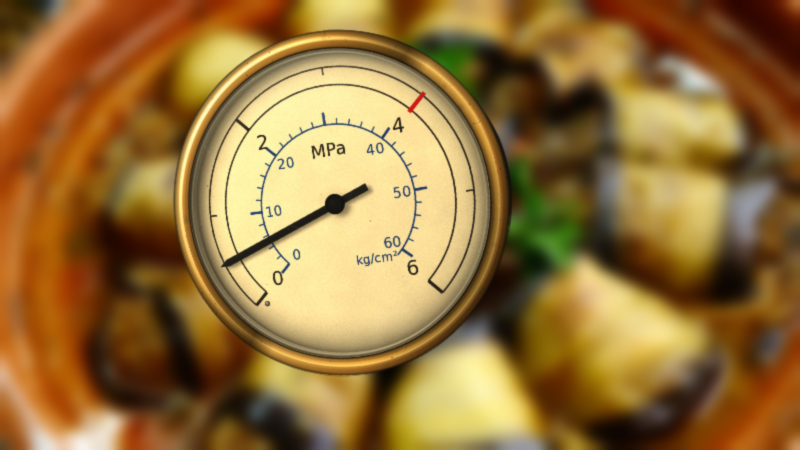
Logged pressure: 0.5 MPa
